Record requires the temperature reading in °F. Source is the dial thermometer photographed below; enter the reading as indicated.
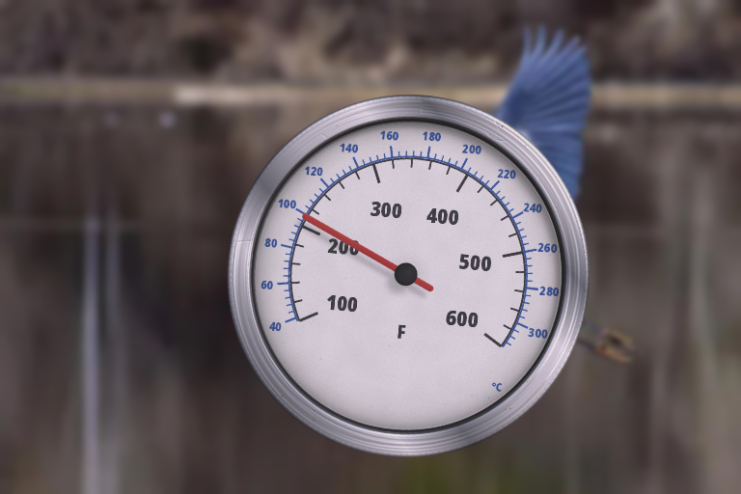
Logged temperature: 210 °F
